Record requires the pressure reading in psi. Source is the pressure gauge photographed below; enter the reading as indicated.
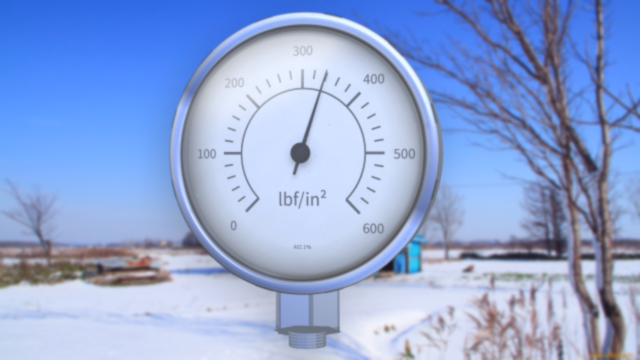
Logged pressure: 340 psi
